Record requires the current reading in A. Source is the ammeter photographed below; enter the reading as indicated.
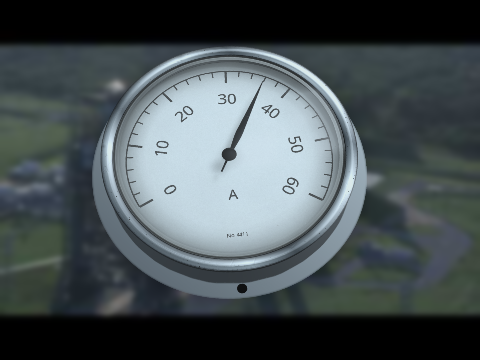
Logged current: 36 A
